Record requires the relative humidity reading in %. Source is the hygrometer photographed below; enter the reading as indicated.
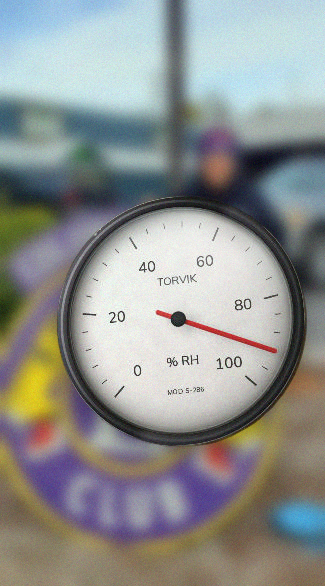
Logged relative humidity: 92 %
